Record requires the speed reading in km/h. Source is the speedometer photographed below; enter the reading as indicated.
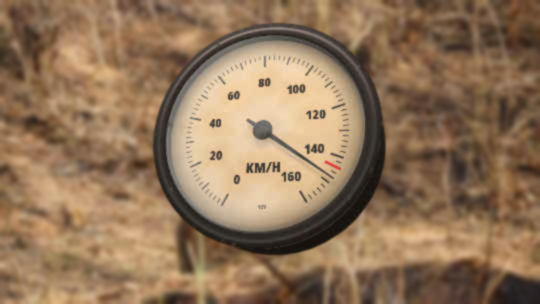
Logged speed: 148 km/h
